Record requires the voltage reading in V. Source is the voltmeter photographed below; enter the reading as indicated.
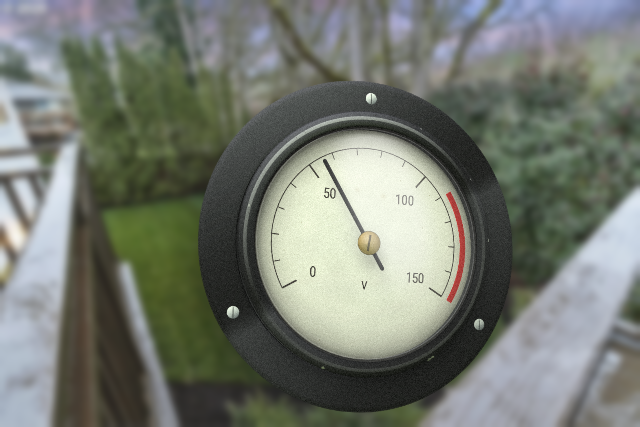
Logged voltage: 55 V
